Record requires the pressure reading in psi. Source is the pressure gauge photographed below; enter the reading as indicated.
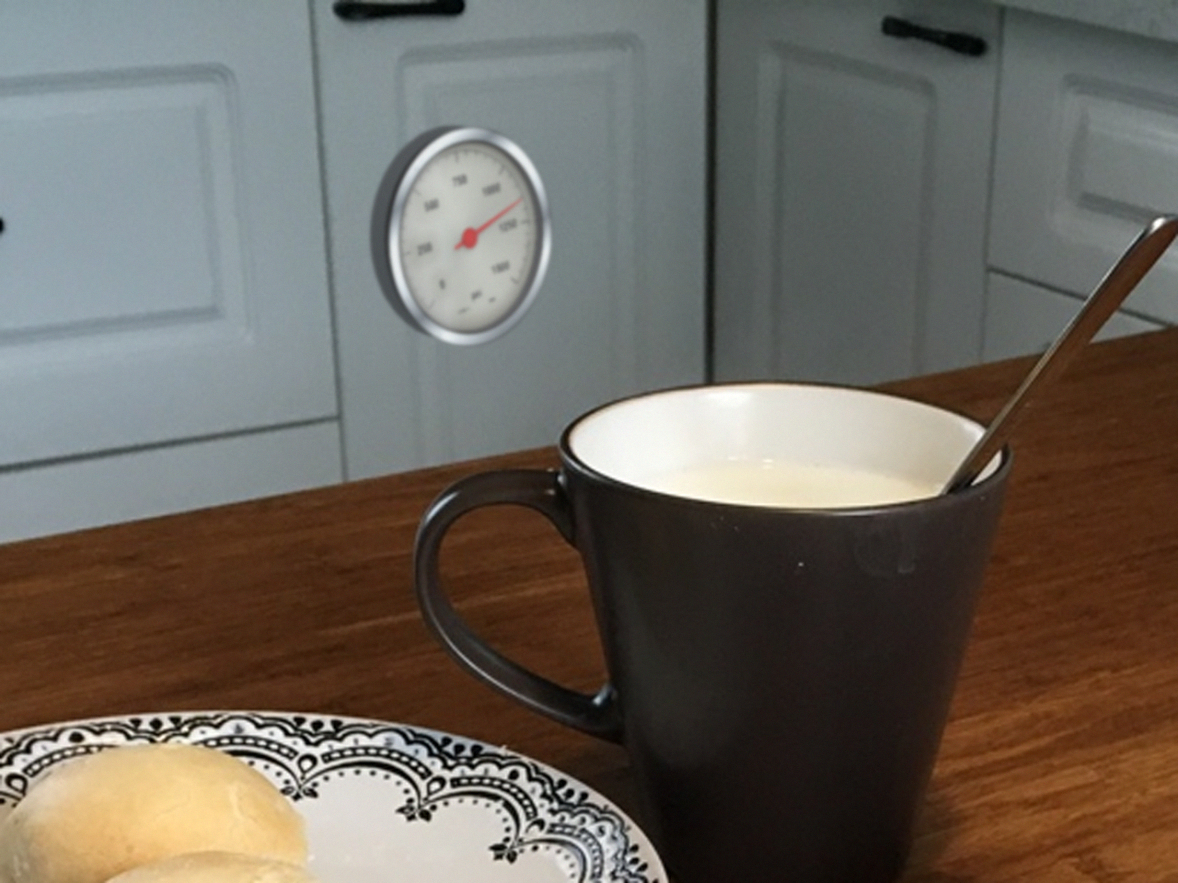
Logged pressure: 1150 psi
